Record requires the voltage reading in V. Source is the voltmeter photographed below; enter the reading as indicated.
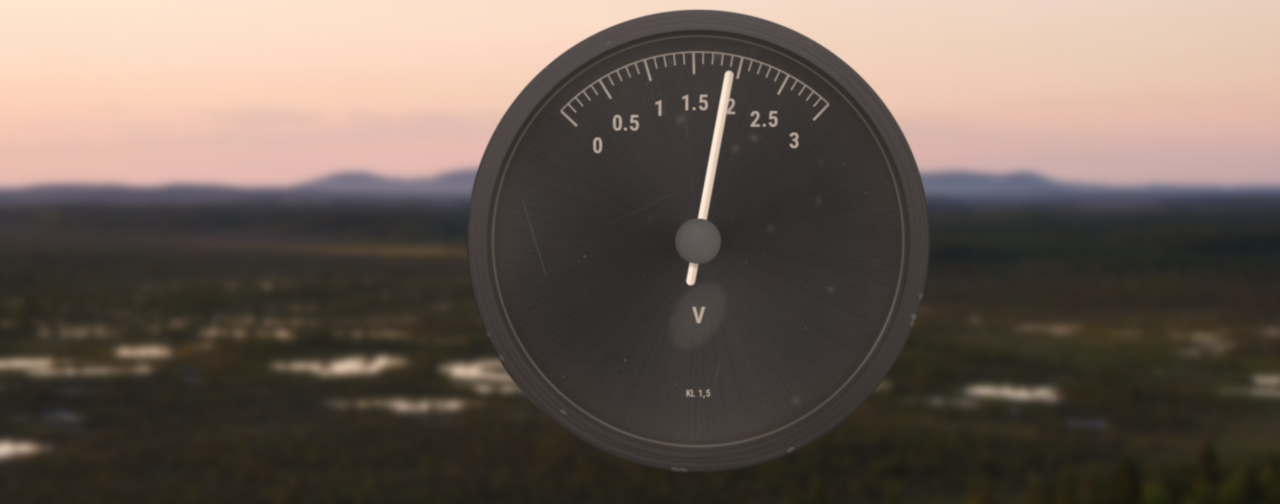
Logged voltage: 1.9 V
